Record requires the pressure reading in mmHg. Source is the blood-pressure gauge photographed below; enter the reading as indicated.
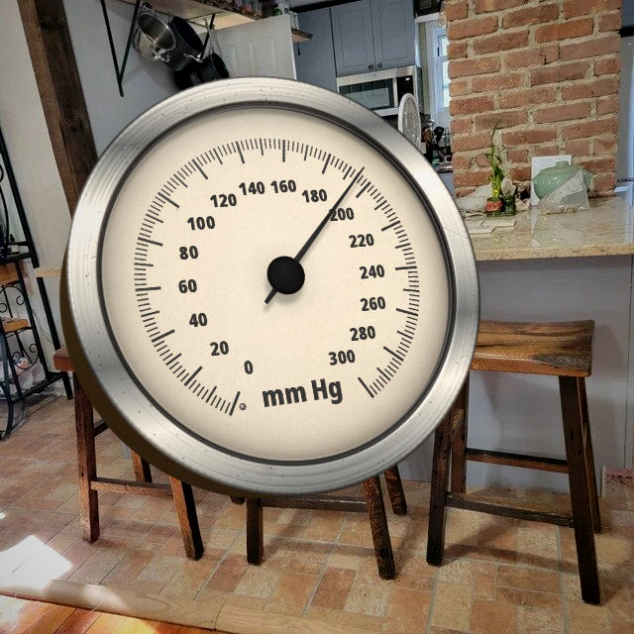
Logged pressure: 194 mmHg
